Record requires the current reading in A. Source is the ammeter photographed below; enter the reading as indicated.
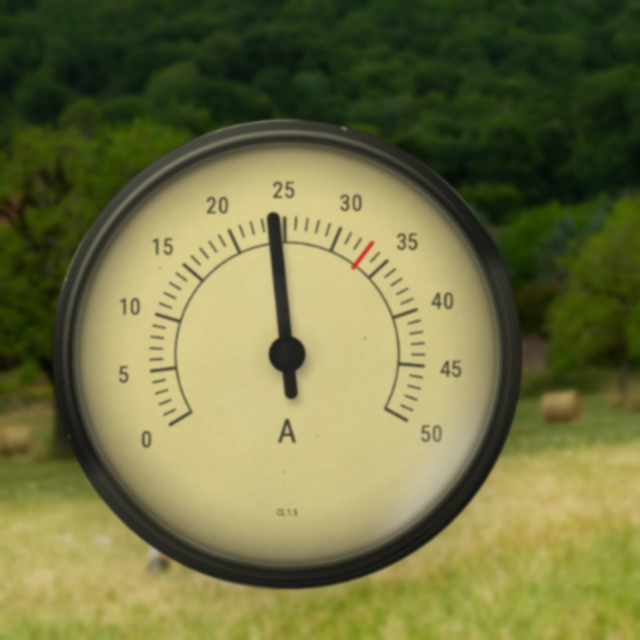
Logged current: 24 A
